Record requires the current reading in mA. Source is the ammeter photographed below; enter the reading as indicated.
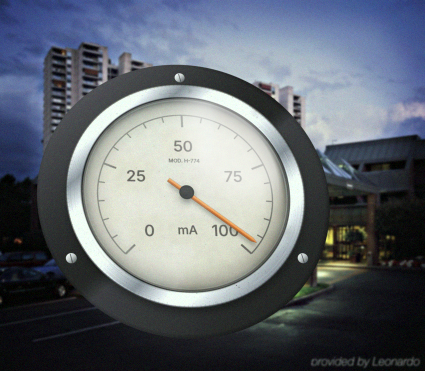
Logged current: 97.5 mA
